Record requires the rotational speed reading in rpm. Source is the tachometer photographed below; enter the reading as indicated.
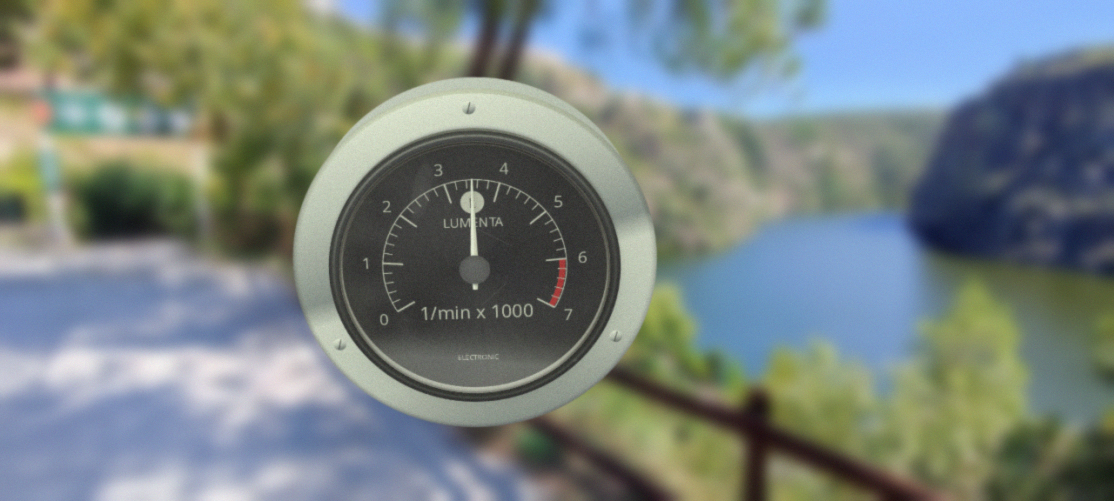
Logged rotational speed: 3500 rpm
